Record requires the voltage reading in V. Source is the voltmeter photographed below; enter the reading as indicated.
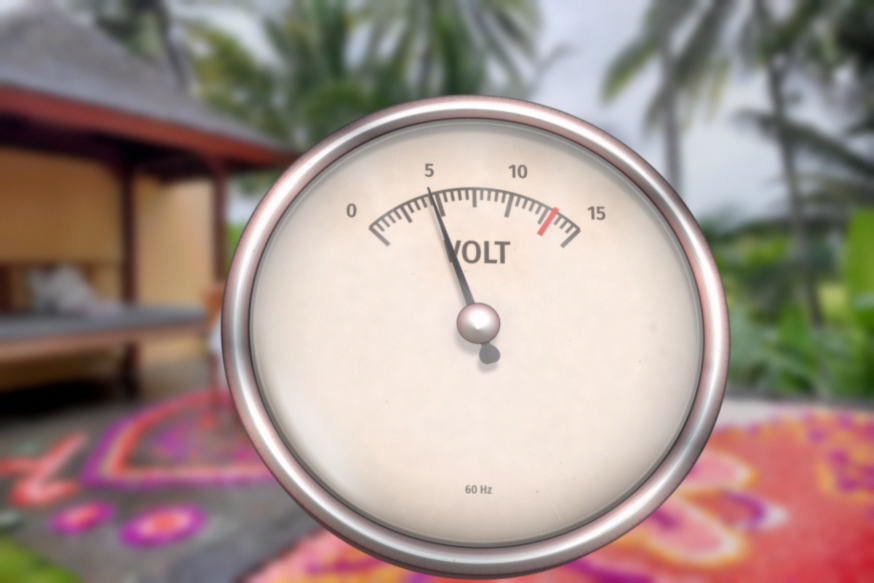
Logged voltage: 4.5 V
